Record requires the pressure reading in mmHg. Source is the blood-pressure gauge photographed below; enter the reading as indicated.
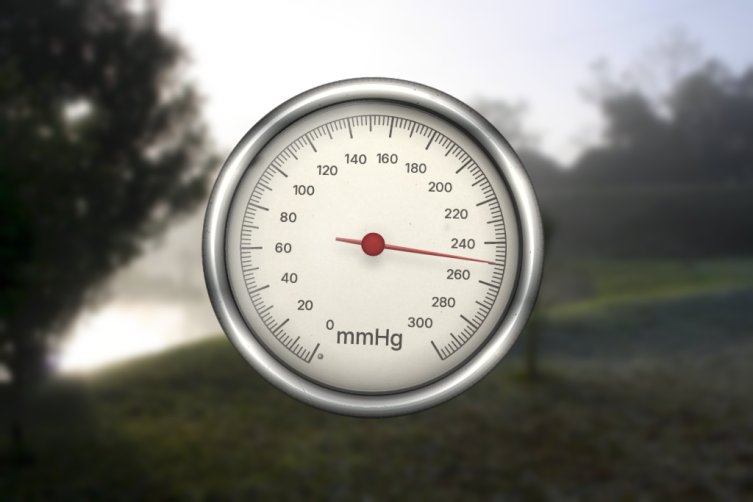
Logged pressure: 250 mmHg
